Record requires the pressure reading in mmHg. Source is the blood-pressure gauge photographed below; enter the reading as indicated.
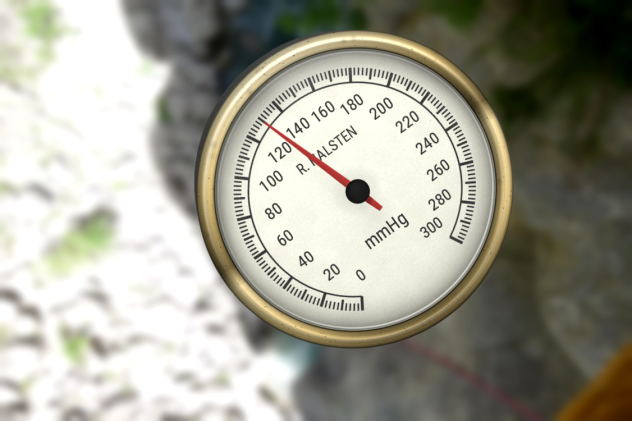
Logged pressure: 130 mmHg
